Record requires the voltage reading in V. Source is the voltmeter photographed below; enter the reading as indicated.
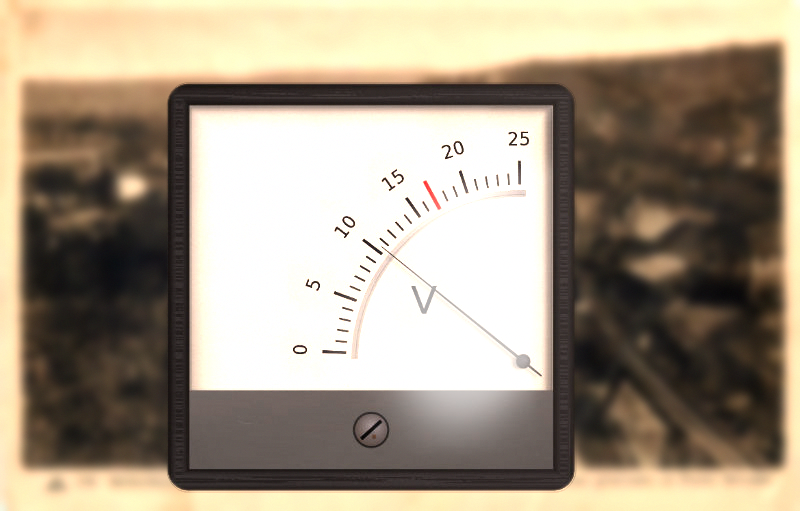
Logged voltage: 10.5 V
